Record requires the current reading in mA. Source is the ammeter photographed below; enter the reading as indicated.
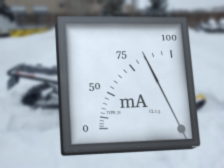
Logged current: 85 mA
